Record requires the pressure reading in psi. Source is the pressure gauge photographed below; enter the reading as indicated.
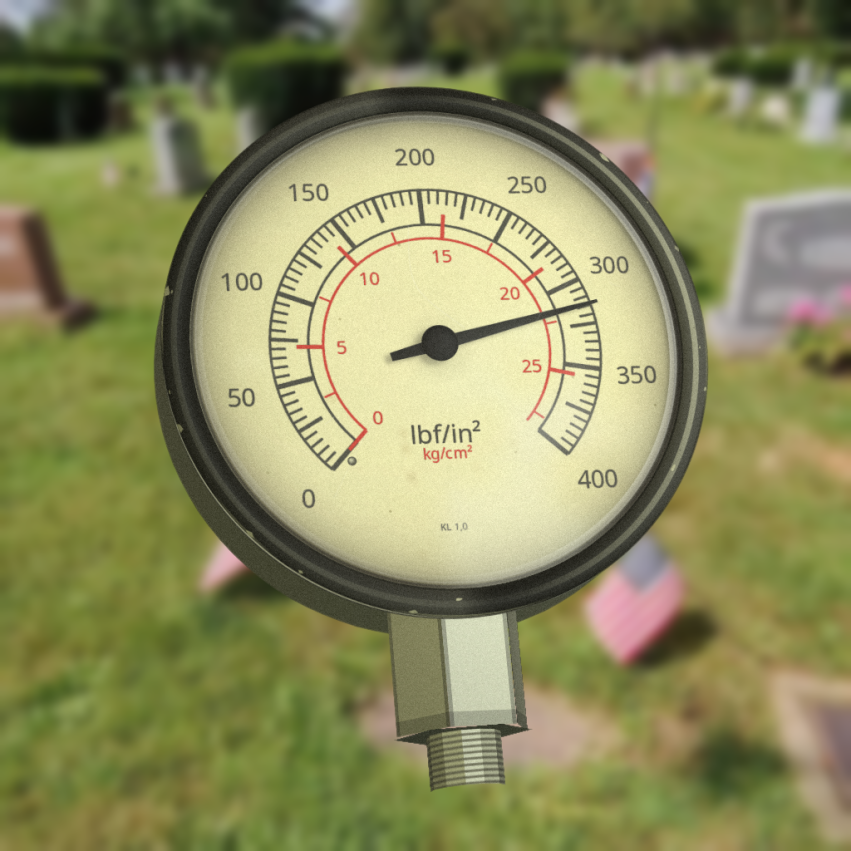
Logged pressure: 315 psi
